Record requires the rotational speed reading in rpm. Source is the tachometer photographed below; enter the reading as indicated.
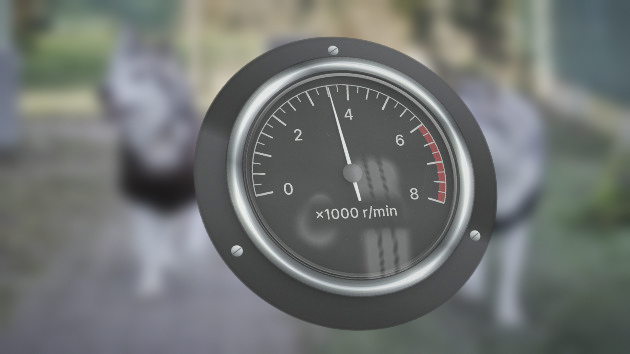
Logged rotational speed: 3500 rpm
